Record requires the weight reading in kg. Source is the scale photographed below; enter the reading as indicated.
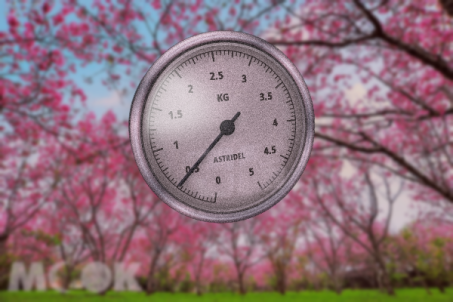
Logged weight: 0.5 kg
